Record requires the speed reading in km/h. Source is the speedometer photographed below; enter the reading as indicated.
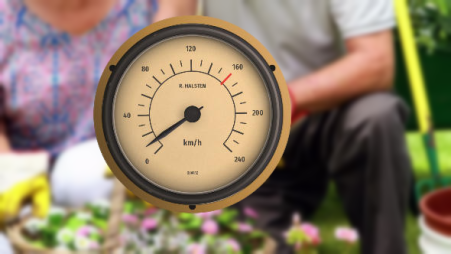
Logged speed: 10 km/h
